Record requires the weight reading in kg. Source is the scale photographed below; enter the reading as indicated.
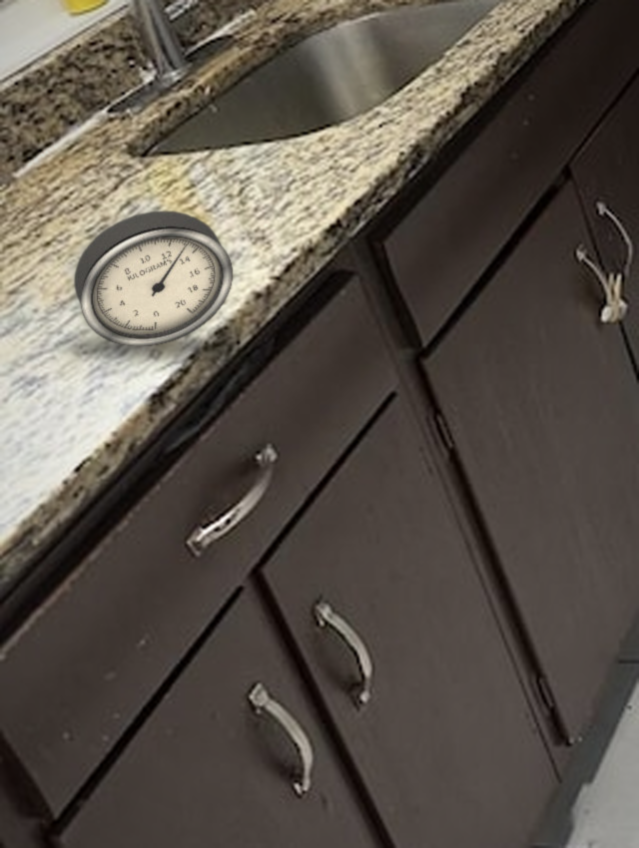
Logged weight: 13 kg
